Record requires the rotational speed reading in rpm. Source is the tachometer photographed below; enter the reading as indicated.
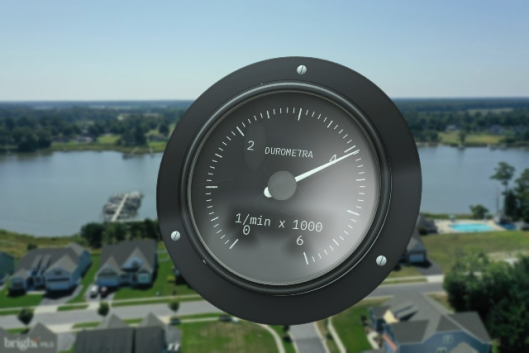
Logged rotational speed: 4100 rpm
